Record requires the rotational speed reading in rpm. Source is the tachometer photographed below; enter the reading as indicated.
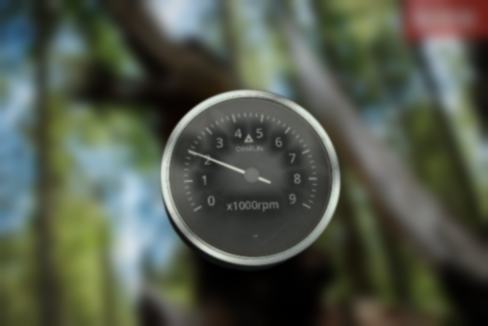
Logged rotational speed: 2000 rpm
